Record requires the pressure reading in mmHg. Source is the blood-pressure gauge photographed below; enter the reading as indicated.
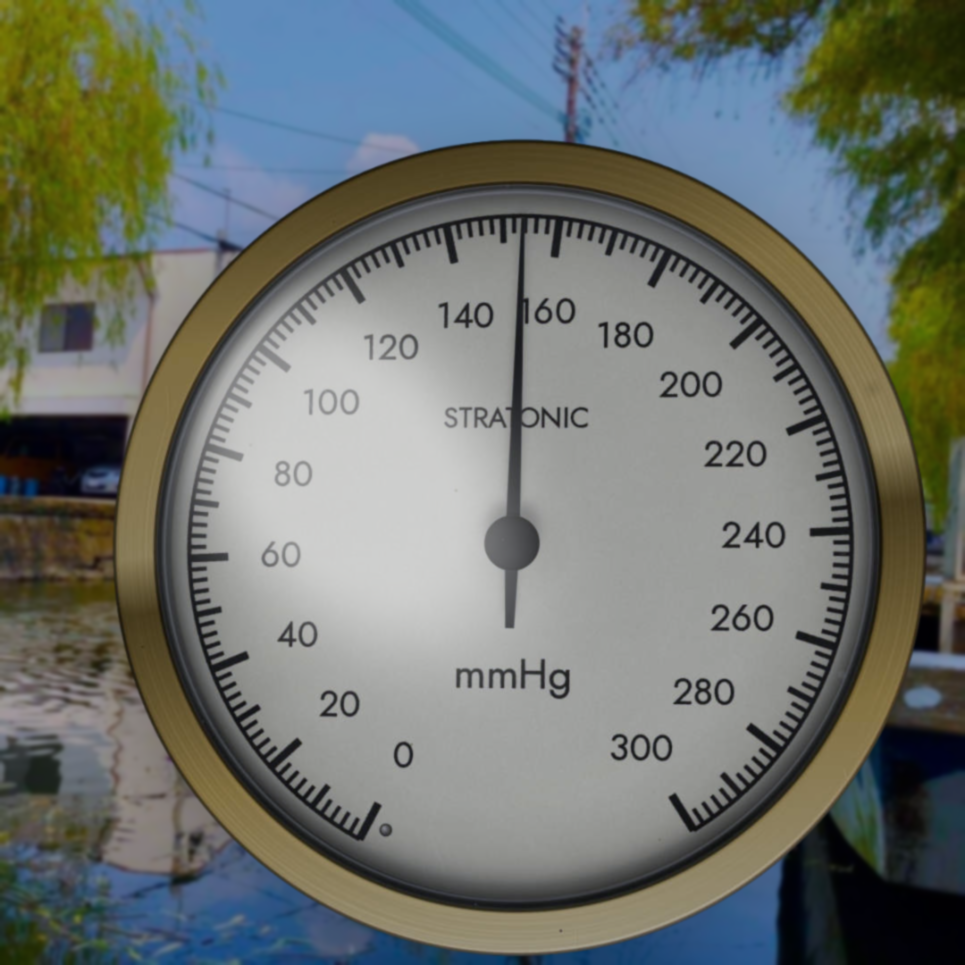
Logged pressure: 154 mmHg
